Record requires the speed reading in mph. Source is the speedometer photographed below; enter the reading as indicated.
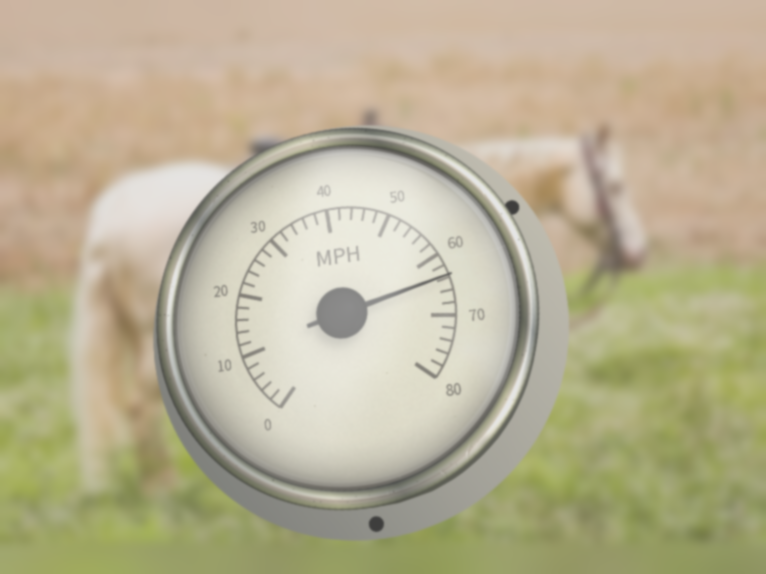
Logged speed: 64 mph
